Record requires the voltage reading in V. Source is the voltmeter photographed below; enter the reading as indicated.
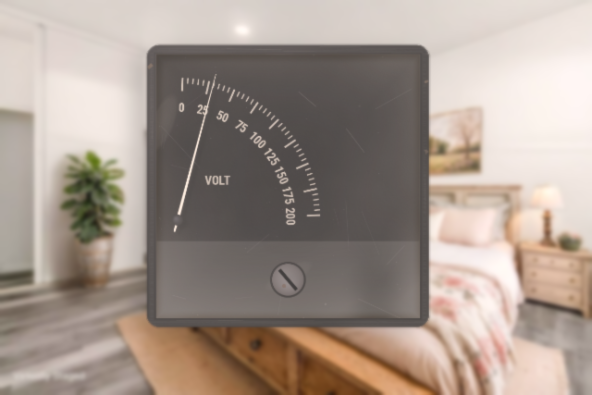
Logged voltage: 30 V
